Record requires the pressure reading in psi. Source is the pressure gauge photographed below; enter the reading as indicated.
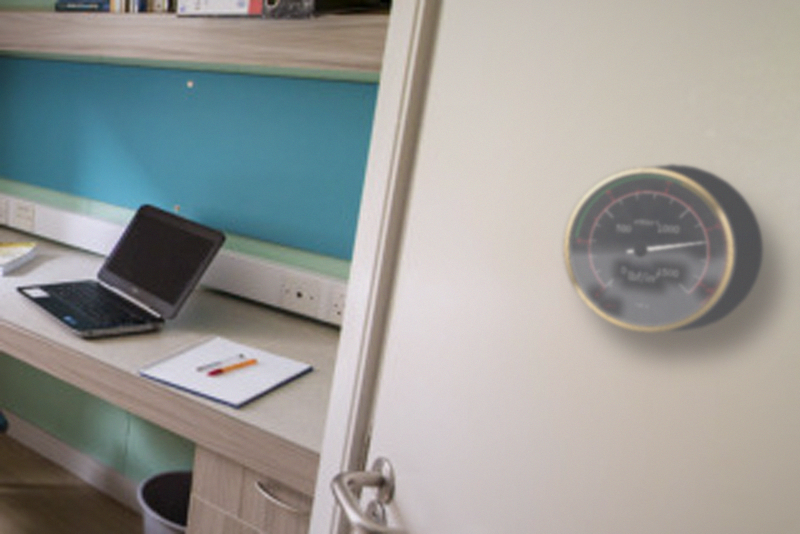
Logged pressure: 1200 psi
